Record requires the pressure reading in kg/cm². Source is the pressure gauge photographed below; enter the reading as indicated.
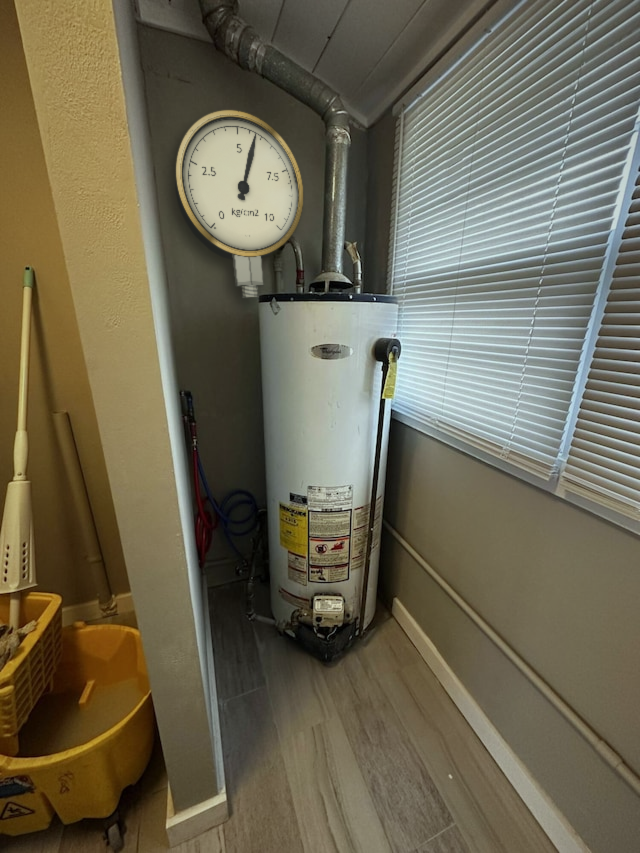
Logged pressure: 5.75 kg/cm²
